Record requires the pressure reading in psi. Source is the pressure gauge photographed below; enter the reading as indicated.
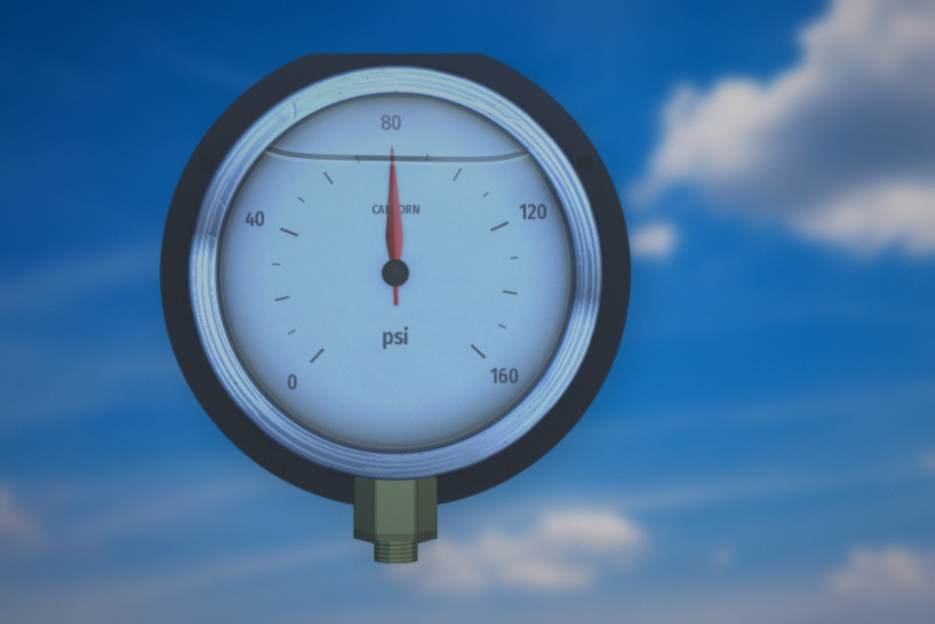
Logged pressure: 80 psi
